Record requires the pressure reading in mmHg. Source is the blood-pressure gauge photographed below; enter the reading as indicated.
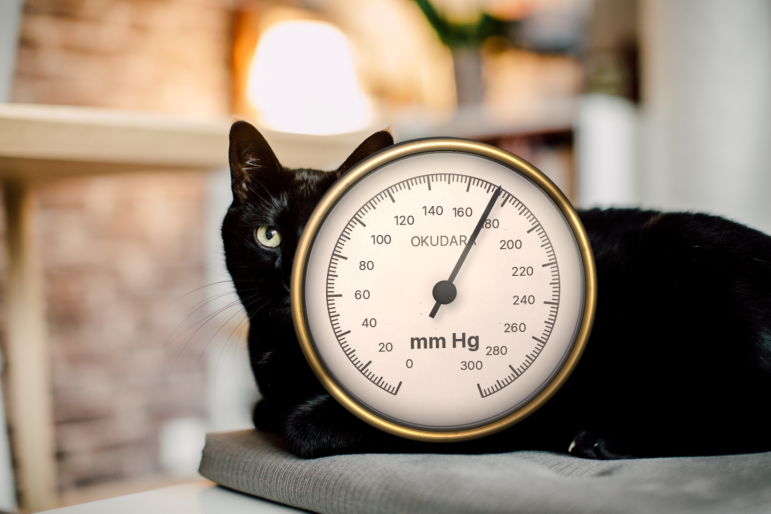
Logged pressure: 174 mmHg
